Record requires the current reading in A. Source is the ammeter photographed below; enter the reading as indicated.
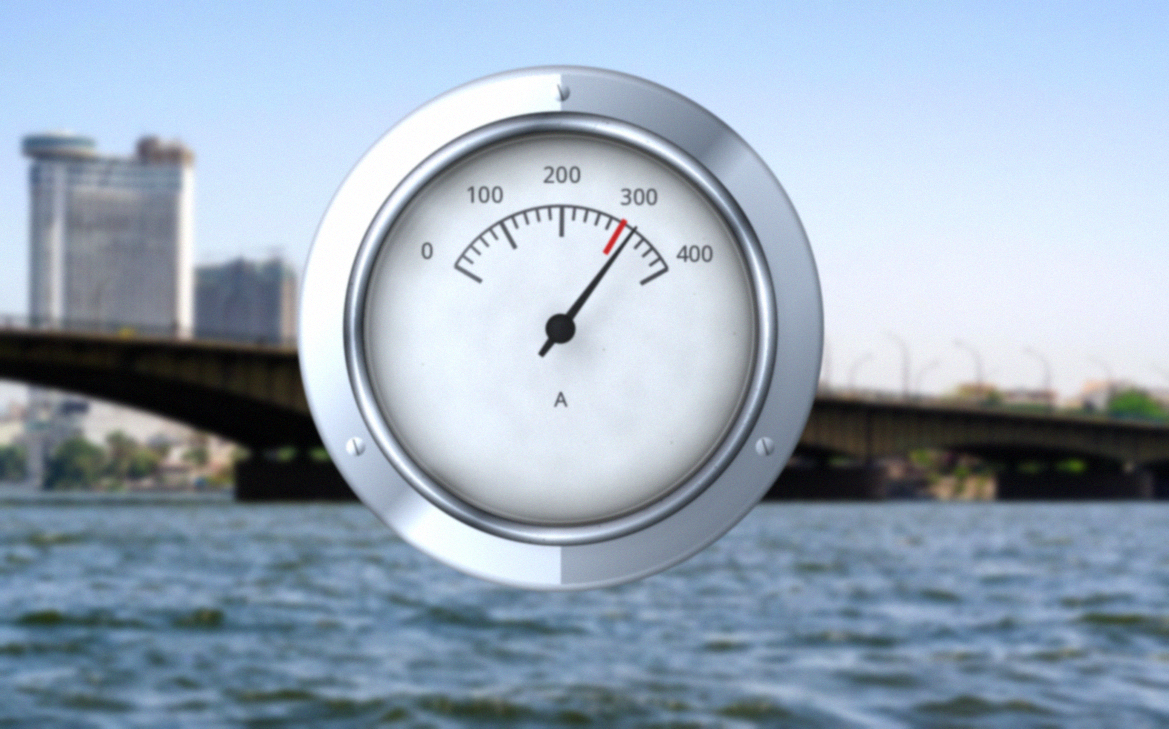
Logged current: 320 A
